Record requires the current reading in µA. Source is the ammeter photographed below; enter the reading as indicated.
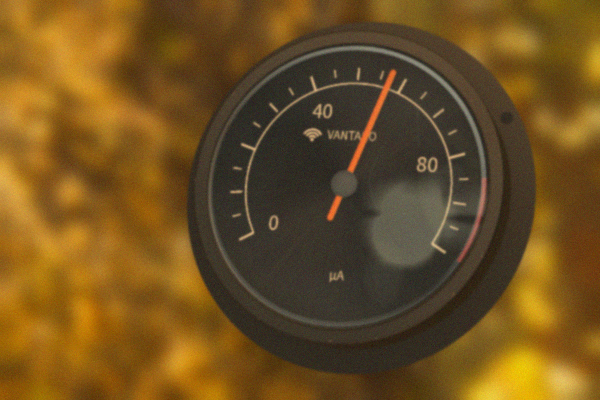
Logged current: 57.5 µA
